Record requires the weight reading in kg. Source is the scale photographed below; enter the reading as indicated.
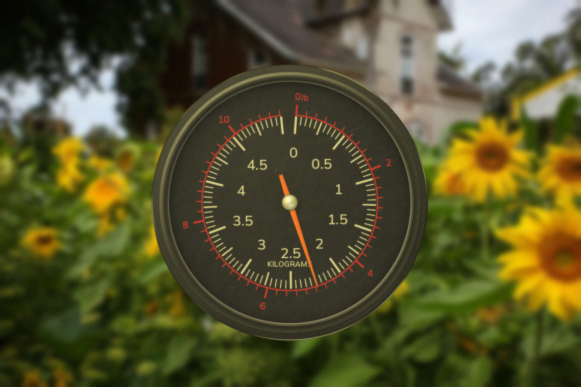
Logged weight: 2.25 kg
